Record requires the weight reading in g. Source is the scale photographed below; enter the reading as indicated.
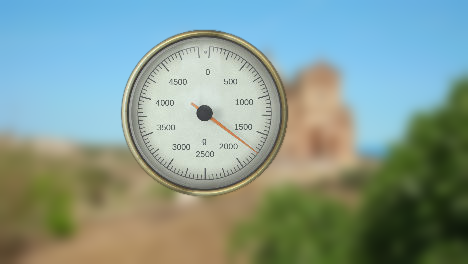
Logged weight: 1750 g
